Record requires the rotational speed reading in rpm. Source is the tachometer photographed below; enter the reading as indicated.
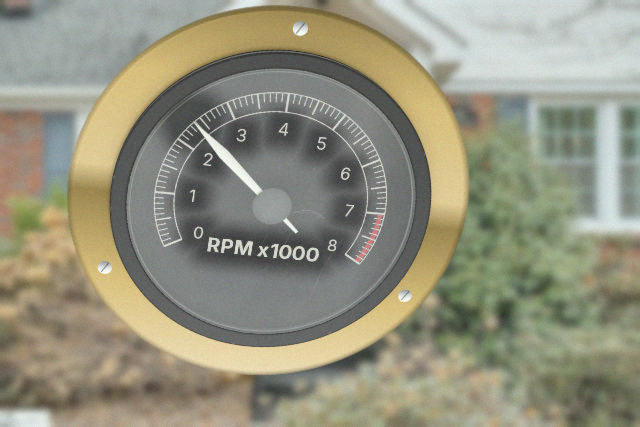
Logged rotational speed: 2400 rpm
